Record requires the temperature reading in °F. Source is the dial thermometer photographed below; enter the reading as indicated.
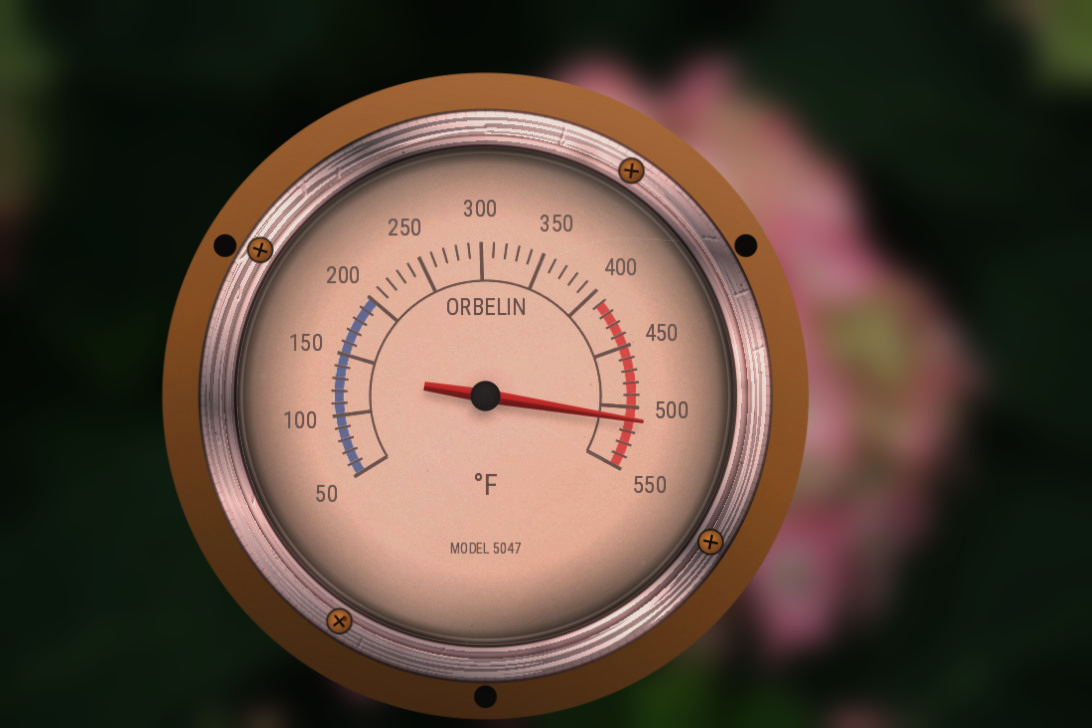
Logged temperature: 510 °F
